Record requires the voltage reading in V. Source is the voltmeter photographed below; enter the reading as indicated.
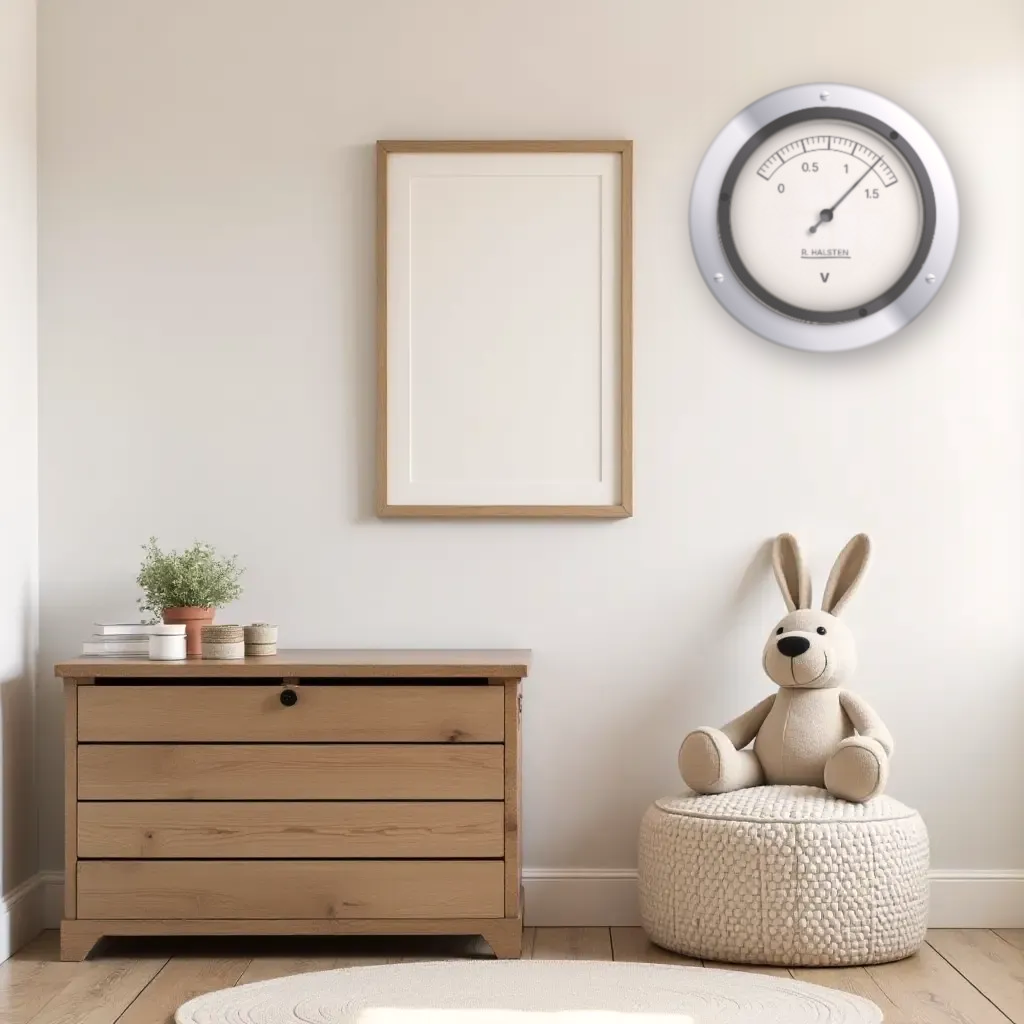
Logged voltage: 1.25 V
